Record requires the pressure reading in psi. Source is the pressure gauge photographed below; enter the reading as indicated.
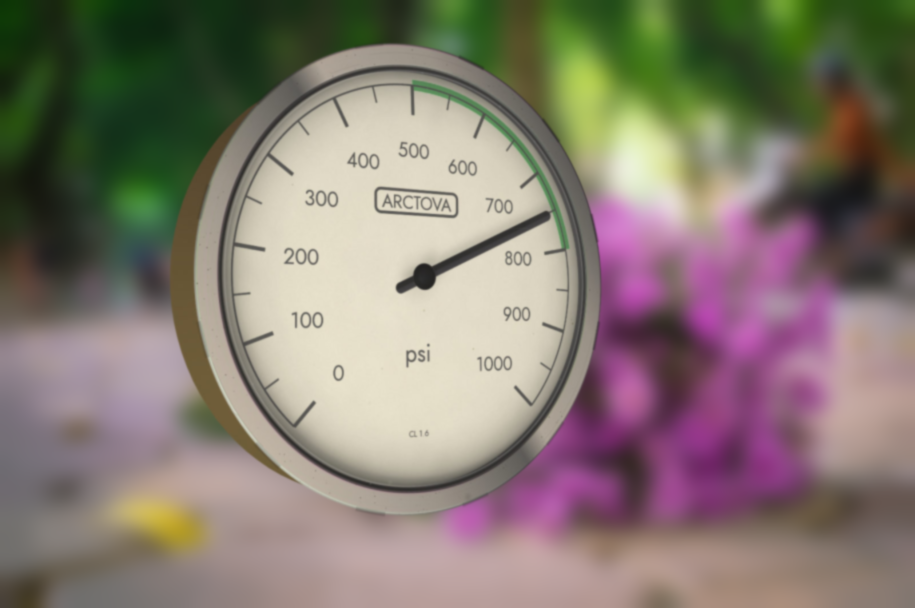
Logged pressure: 750 psi
